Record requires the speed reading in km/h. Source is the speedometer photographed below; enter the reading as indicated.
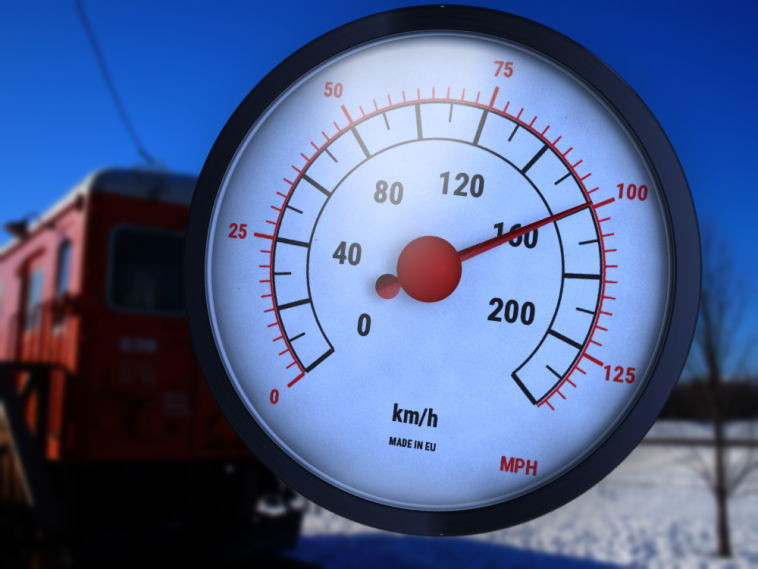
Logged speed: 160 km/h
